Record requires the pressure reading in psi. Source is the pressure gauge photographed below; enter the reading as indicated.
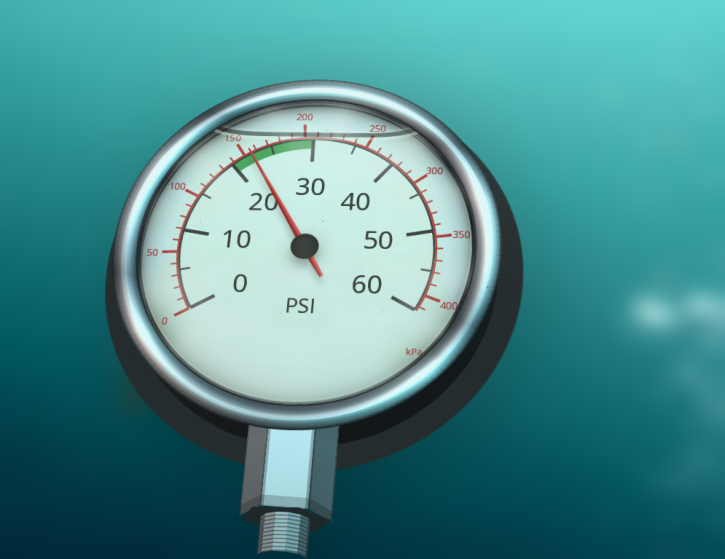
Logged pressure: 22.5 psi
